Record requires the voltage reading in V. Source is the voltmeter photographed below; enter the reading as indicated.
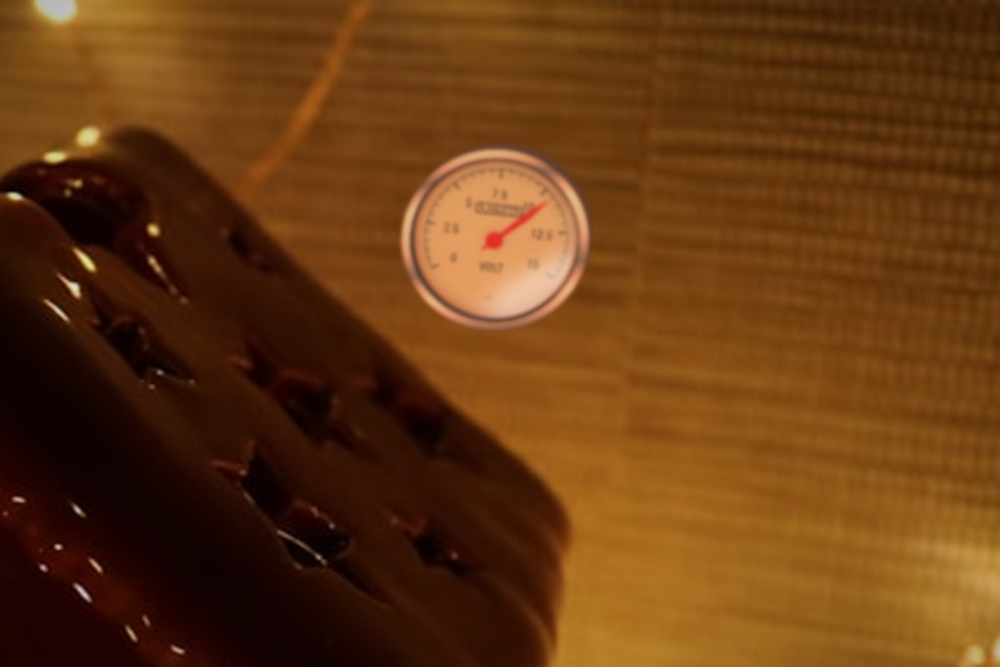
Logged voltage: 10.5 V
